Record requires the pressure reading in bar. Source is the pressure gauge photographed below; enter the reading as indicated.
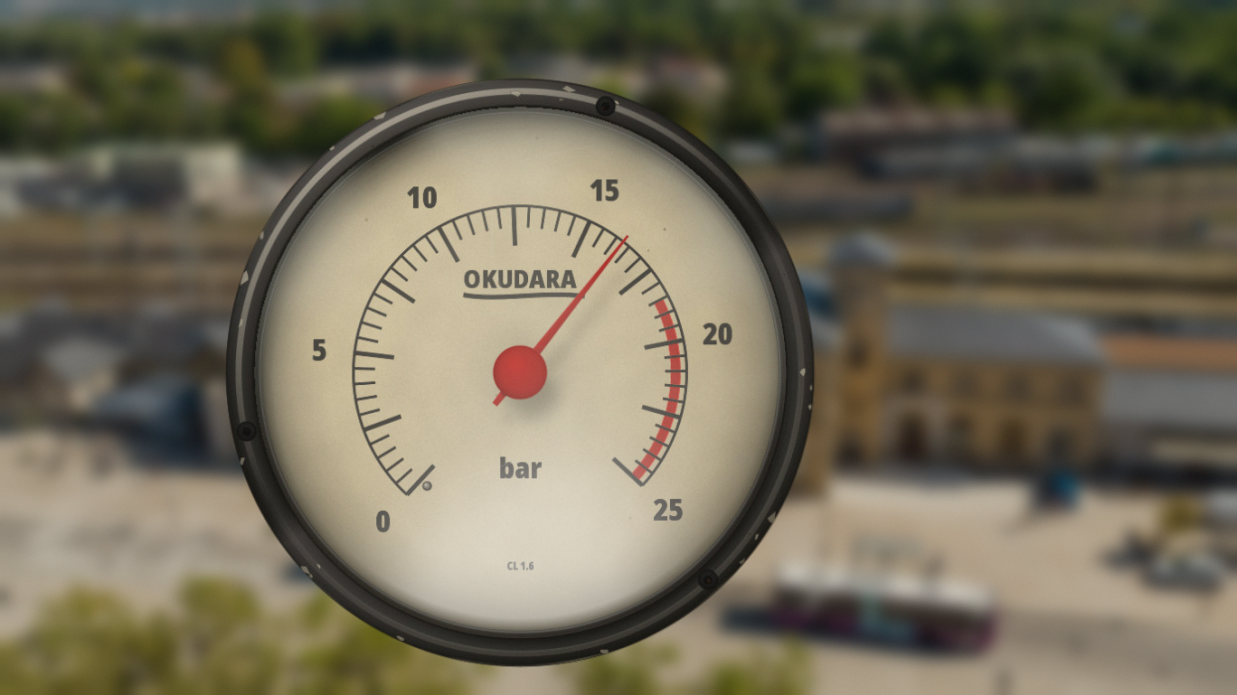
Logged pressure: 16.25 bar
